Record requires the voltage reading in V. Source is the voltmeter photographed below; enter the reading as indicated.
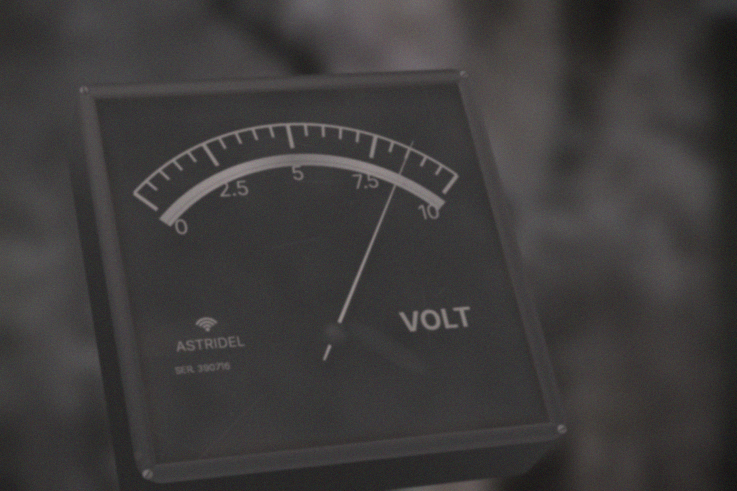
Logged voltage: 8.5 V
